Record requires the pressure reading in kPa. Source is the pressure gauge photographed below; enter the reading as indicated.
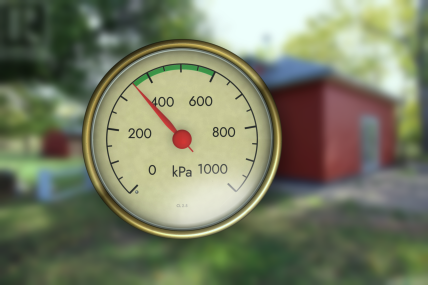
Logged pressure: 350 kPa
